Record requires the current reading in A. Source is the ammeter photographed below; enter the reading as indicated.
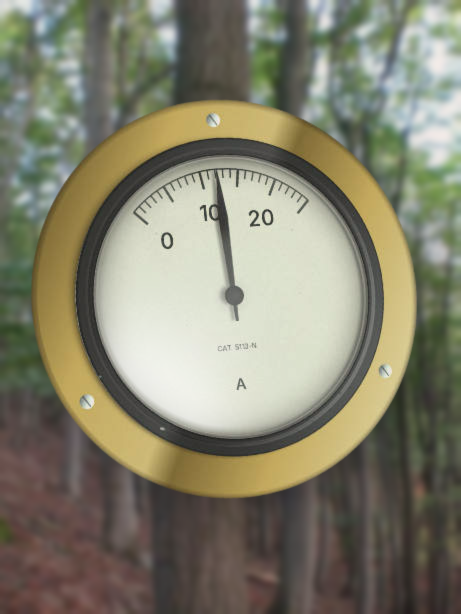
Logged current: 12 A
